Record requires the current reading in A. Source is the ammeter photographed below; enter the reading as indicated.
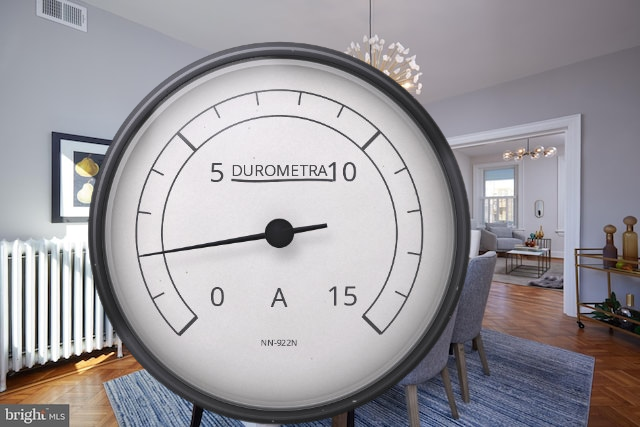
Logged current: 2 A
